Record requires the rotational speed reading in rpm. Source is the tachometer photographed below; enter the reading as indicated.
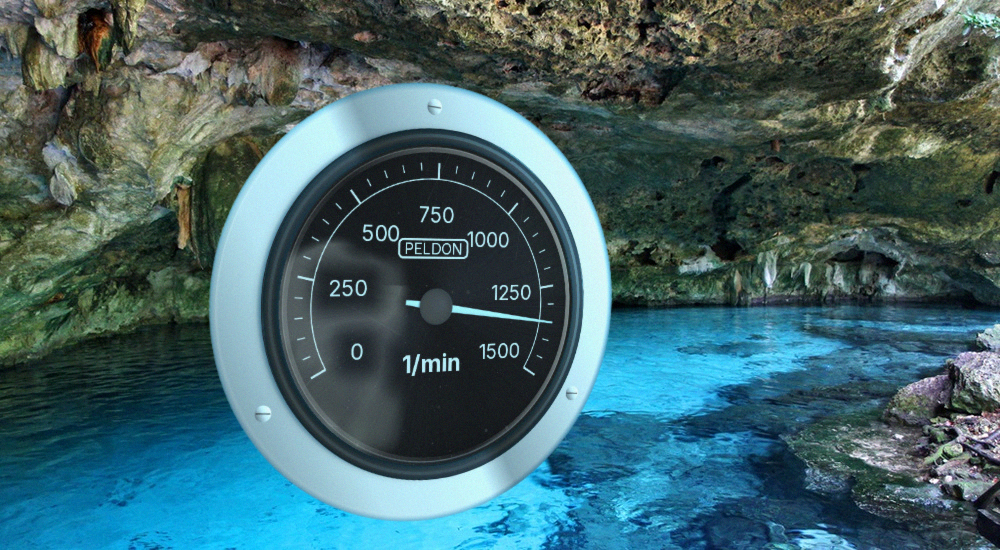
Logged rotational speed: 1350 rpm
